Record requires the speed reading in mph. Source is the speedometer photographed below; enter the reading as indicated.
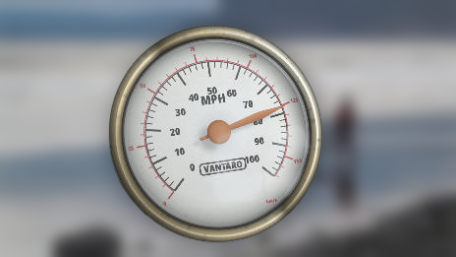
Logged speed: 78 mph
